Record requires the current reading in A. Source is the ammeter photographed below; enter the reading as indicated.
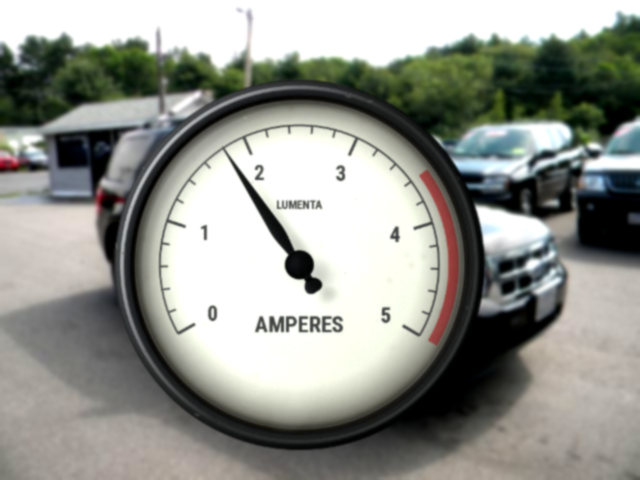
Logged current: 1.8 A
